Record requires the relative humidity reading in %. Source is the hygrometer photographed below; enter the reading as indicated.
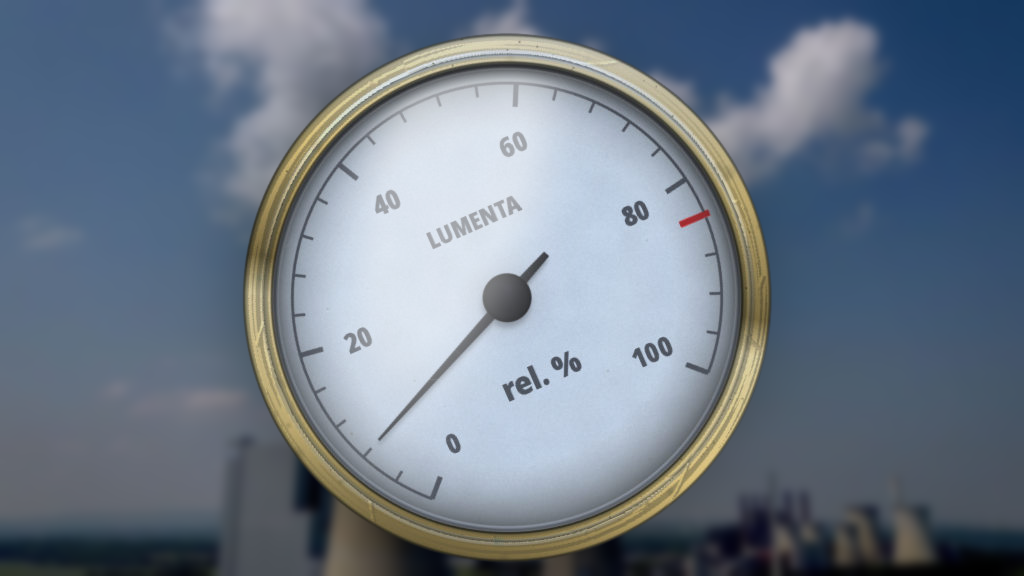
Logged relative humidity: 8 %
